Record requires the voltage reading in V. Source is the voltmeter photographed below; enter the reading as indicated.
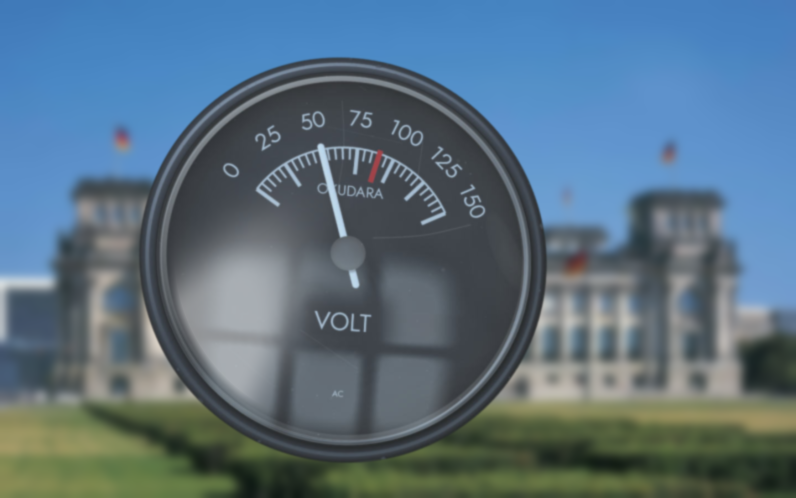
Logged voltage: 50 V
